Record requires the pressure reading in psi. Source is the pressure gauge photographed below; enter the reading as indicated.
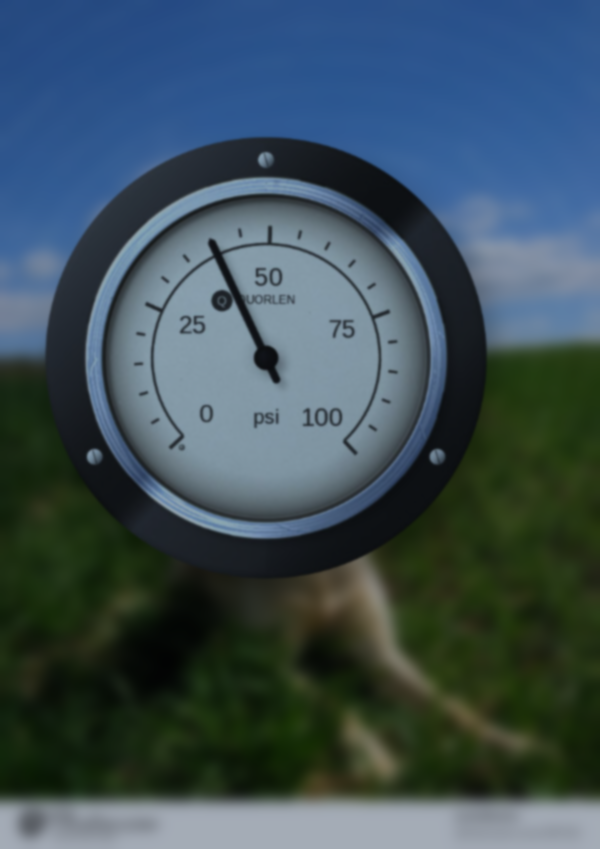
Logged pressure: 40 psi
